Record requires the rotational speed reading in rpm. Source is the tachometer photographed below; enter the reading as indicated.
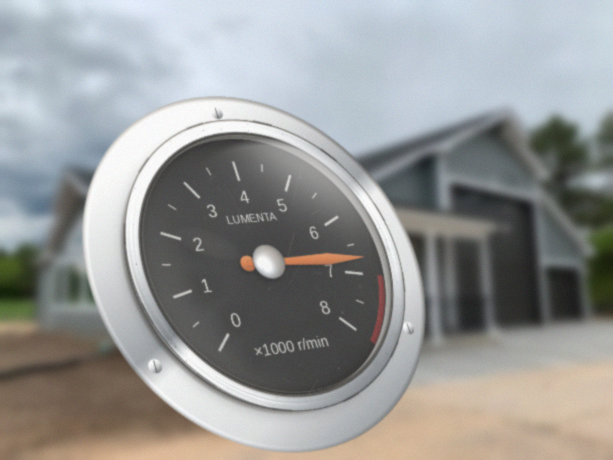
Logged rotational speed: 6750 rpm
